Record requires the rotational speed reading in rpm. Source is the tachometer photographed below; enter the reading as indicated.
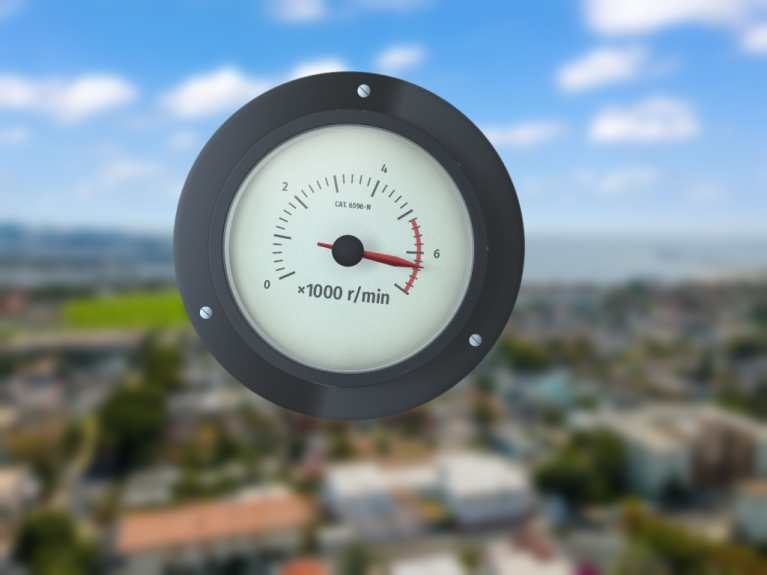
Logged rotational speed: 6300 rpm
